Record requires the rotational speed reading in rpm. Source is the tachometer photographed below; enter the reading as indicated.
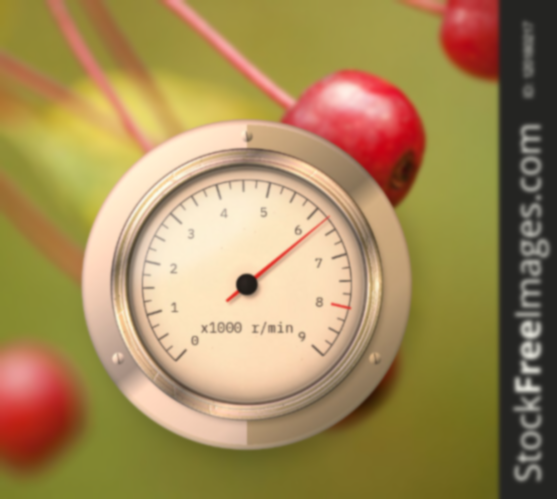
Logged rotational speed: 6250 rpm
